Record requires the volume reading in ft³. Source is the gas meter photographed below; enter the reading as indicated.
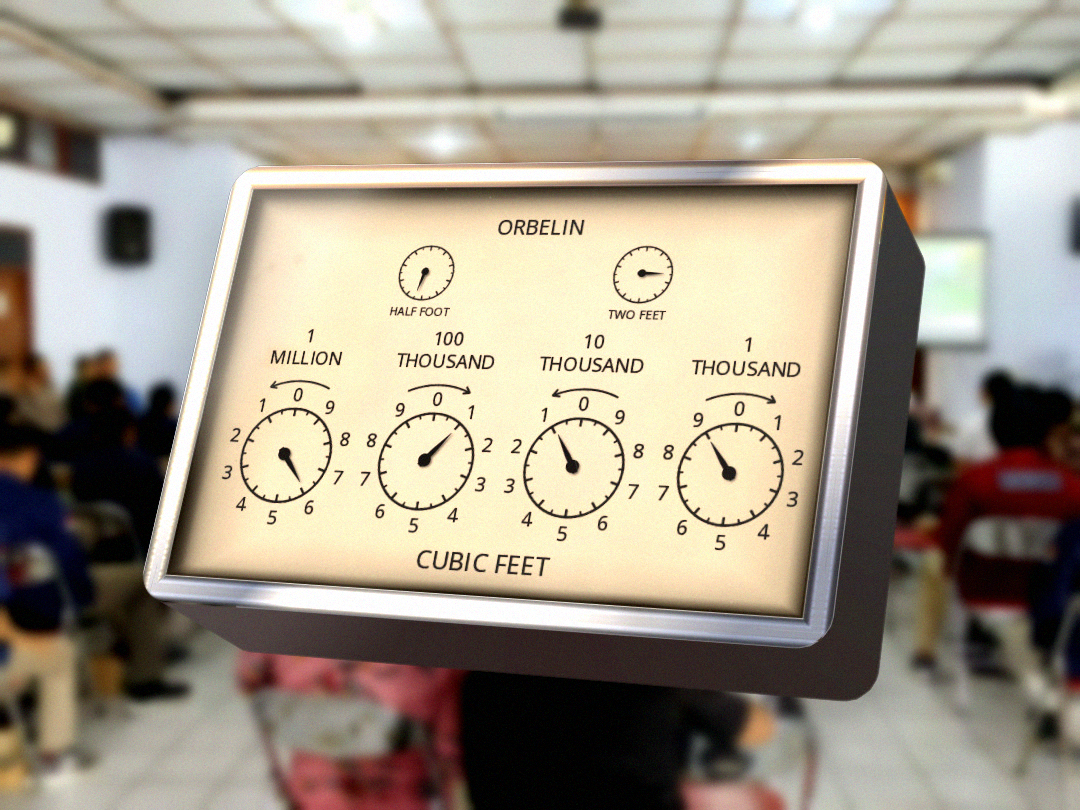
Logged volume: 610900 ft³
